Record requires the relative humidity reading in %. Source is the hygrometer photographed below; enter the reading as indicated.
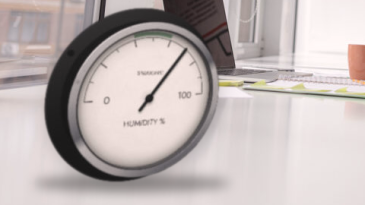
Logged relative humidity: 70 %
